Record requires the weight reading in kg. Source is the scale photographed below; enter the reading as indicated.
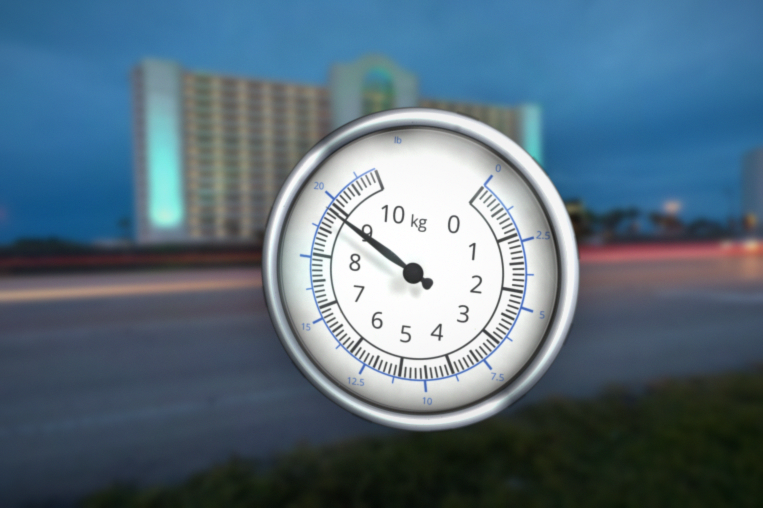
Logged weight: 8.9 kg
